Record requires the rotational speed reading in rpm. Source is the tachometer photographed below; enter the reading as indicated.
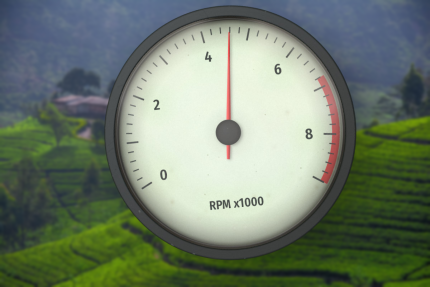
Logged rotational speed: 4600 rpm
